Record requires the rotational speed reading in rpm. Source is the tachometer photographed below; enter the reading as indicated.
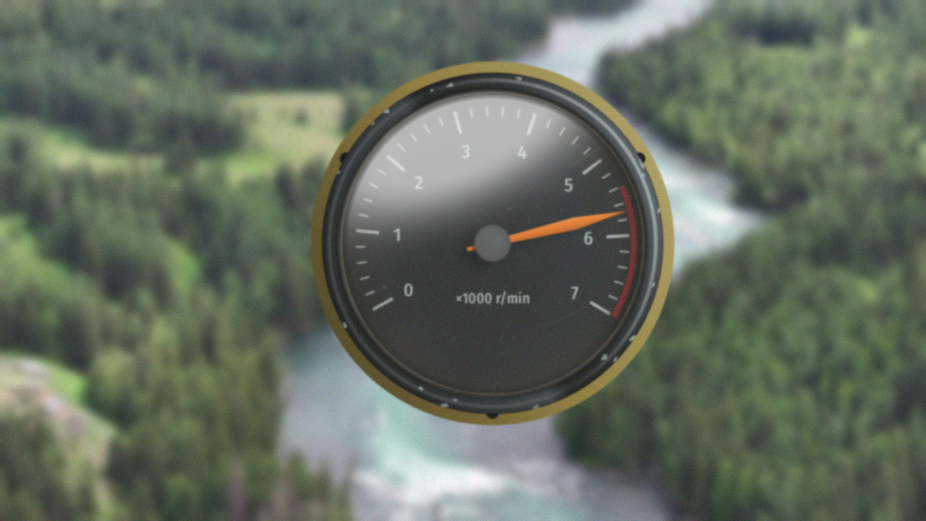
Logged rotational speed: 5700 rpm
